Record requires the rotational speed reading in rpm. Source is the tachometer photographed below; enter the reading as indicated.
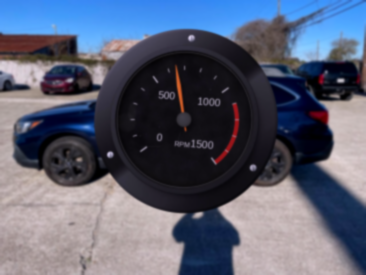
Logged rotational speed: 650 rpm
